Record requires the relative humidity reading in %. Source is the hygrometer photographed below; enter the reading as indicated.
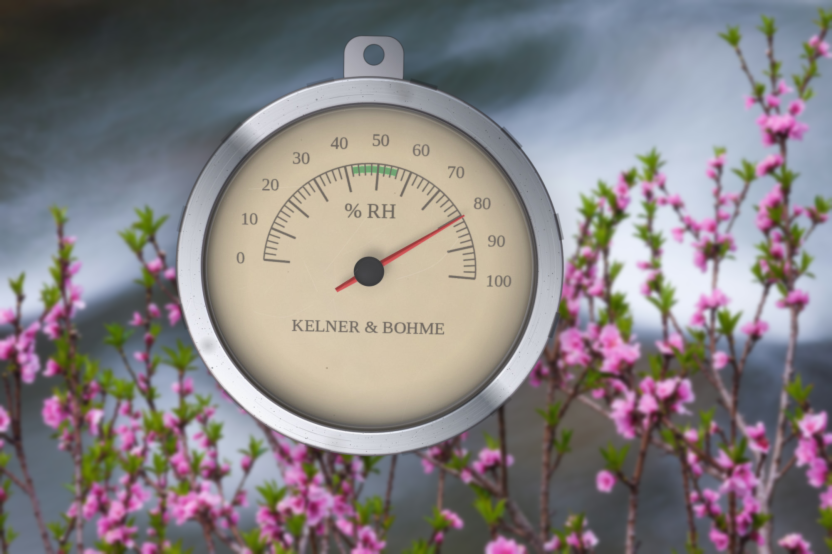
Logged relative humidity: 80 %
